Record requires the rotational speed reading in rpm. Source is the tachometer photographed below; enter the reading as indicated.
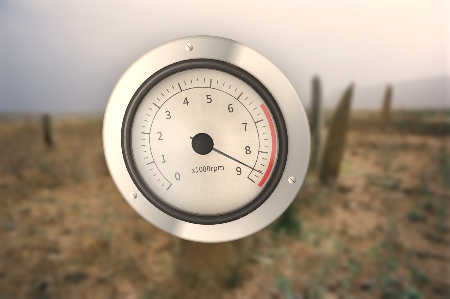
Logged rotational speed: 8600 rpm
